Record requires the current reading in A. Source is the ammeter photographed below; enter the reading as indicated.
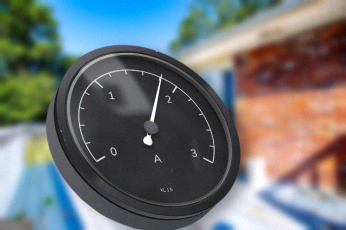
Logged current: 1.8 A
